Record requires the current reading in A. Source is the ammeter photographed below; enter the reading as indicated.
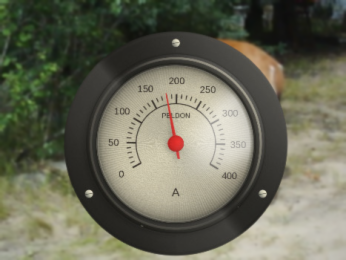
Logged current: 180 A
